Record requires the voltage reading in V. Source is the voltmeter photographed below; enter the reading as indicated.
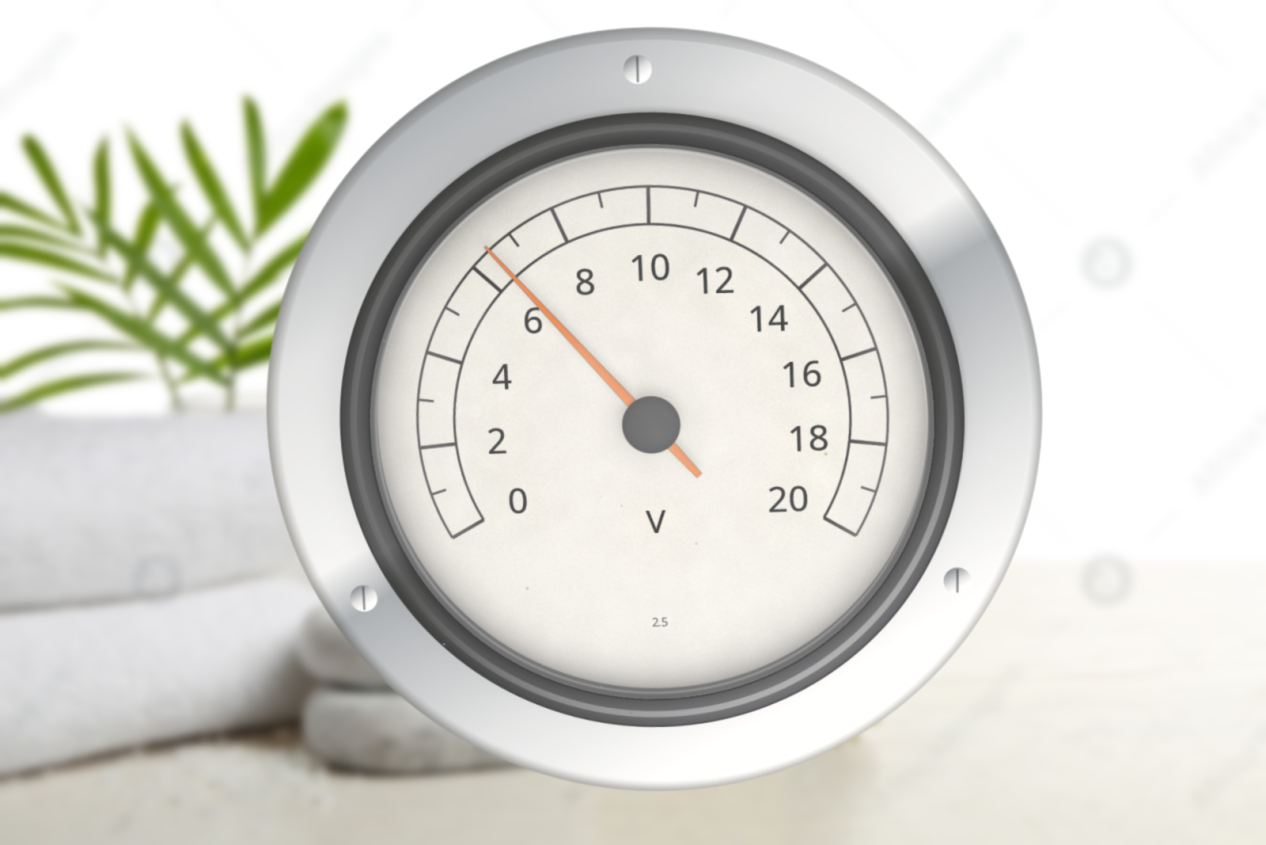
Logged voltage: 6.5 V
